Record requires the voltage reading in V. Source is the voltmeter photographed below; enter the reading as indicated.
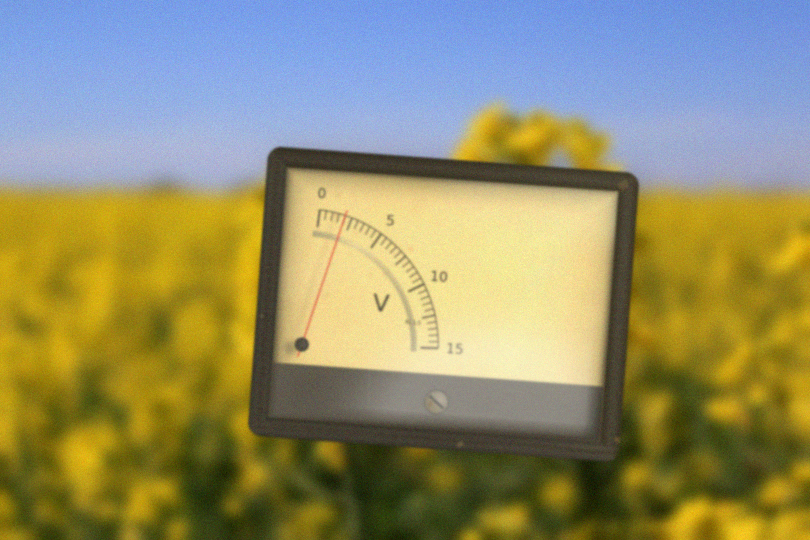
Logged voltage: 2 V
